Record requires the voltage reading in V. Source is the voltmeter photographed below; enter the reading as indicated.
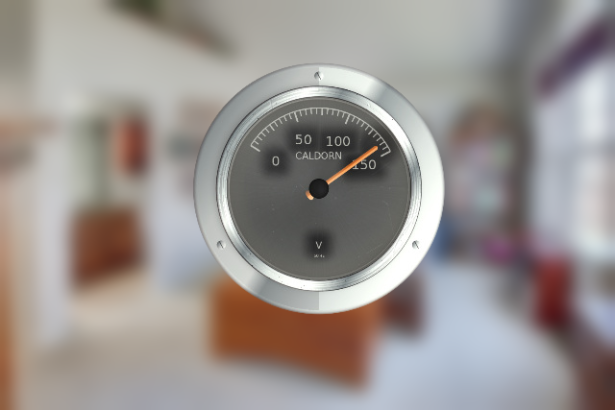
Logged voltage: 140 V
